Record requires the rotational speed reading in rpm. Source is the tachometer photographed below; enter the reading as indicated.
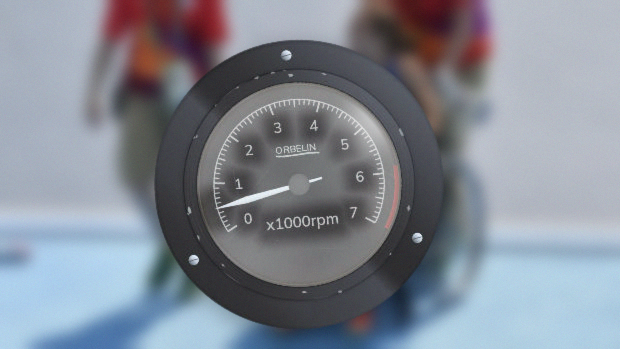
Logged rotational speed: 500 rpm
